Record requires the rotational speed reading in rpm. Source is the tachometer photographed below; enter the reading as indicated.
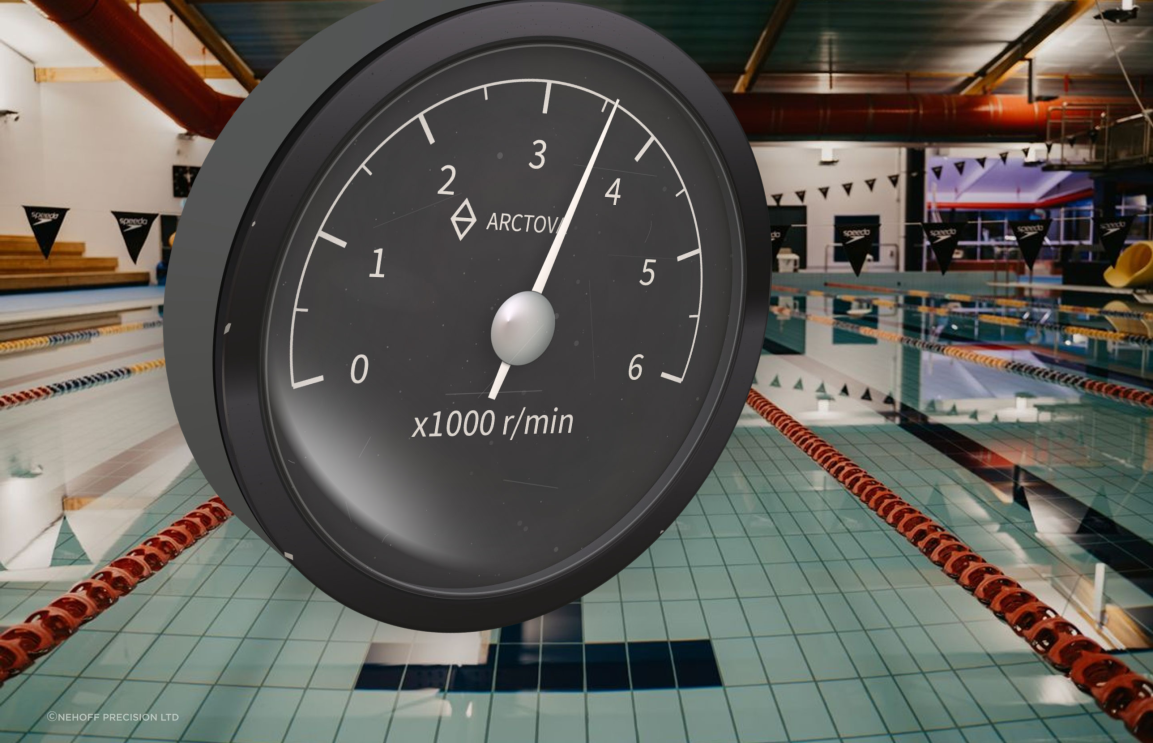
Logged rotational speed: 3500 rpm
